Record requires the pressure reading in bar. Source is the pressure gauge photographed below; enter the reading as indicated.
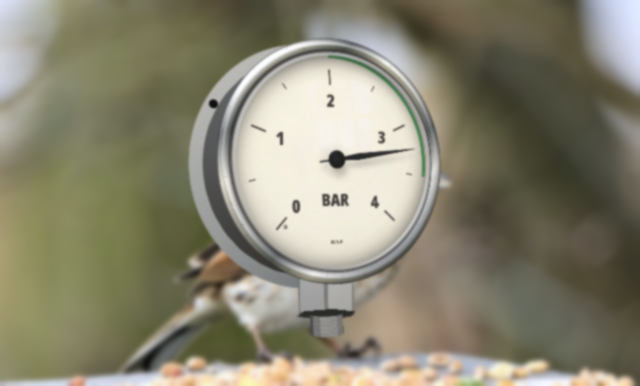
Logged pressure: 3.25 bar
